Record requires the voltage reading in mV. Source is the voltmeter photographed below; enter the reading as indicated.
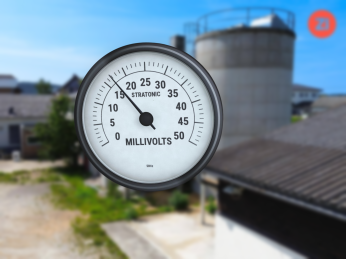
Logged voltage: 17 mV
